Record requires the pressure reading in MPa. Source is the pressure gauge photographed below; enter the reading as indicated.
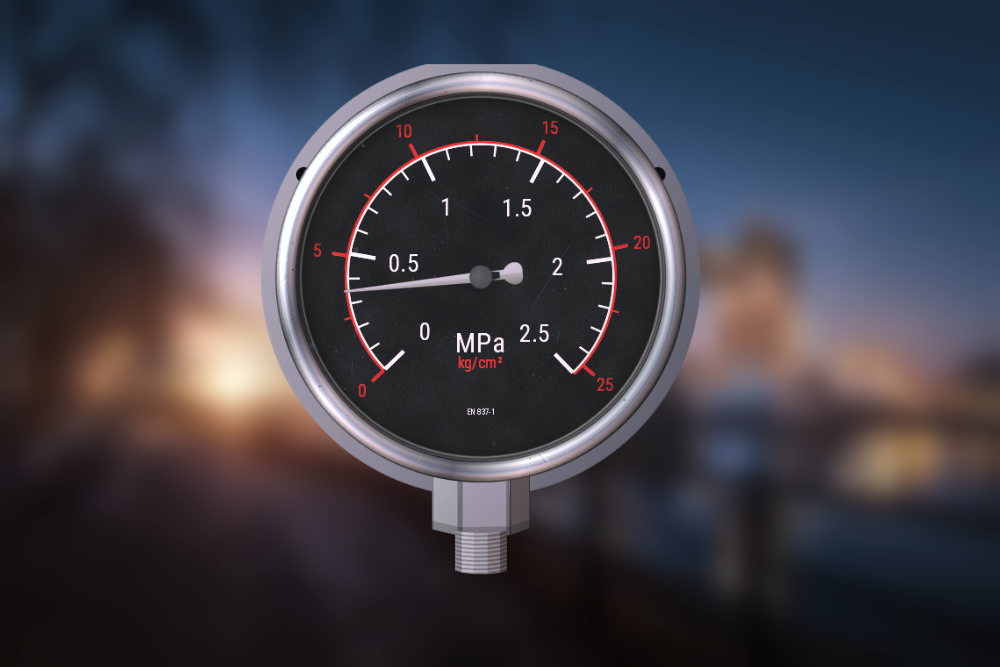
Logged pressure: 0.35 MPa
